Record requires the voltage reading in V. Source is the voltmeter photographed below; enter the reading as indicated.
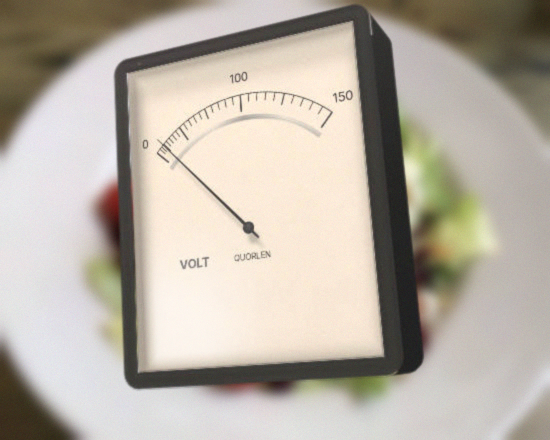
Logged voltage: 25 V
